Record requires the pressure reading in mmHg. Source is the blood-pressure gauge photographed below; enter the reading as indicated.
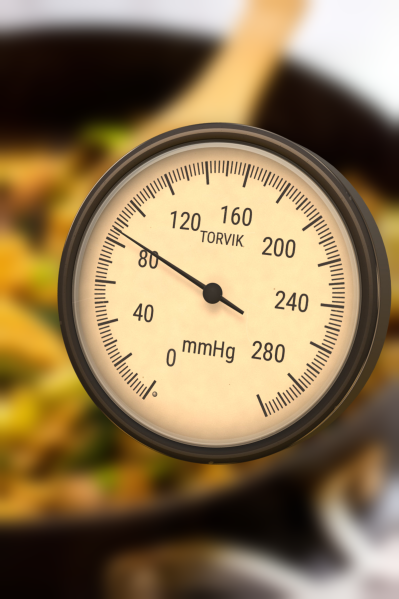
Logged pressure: 86 mmHg
